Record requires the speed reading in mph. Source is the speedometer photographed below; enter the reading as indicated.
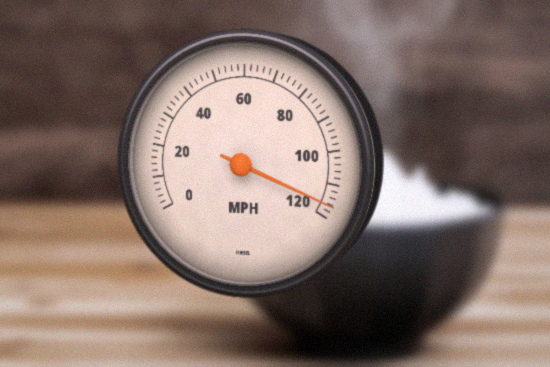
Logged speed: 116 mph
